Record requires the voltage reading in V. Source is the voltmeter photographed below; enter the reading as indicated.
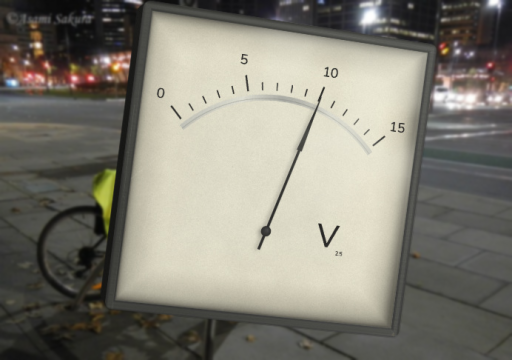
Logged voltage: 10 V
